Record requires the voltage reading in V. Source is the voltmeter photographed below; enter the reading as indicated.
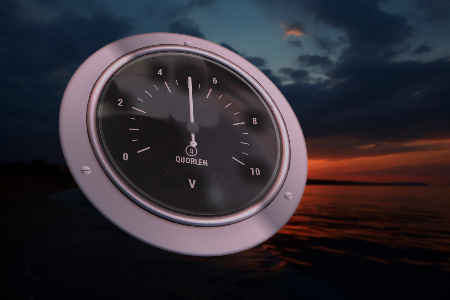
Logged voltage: 5 V
